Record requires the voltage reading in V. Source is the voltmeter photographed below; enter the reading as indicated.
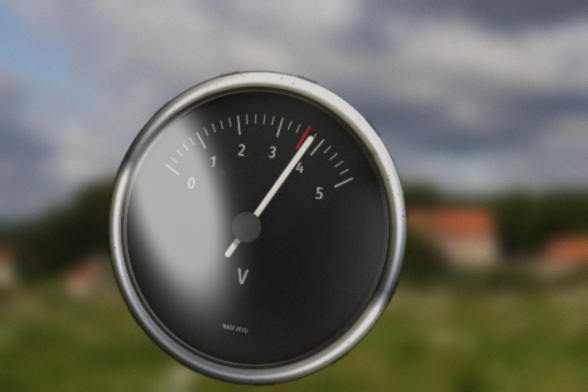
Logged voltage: 3.8 V
